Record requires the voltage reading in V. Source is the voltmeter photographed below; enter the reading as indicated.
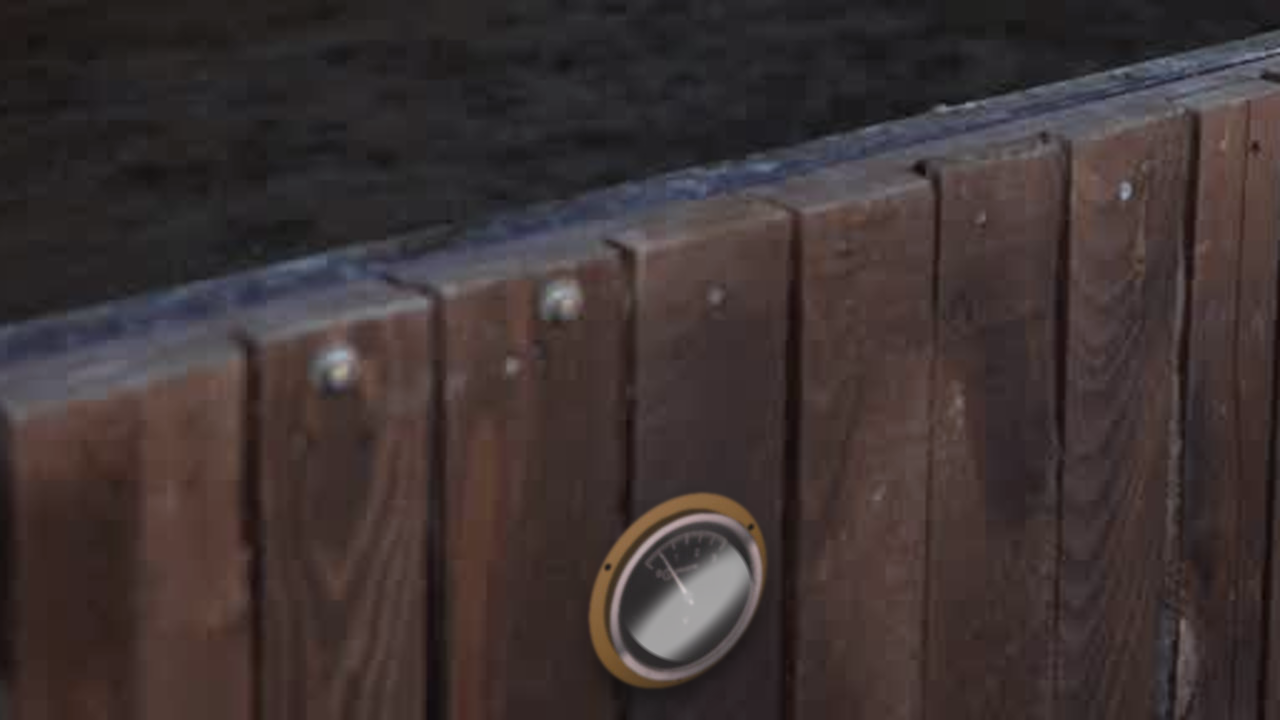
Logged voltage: 0.5 V
